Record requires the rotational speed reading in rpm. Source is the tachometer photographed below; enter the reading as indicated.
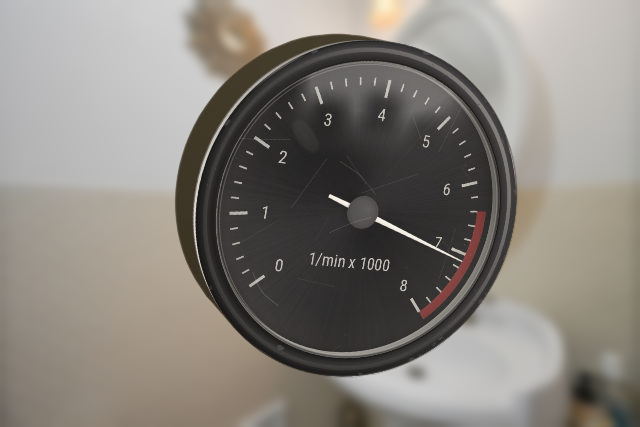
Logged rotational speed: 7100 rpm
